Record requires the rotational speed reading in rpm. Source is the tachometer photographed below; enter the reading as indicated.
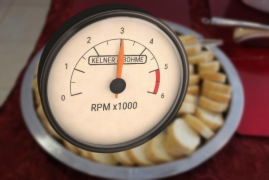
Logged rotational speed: 3000 rpm
